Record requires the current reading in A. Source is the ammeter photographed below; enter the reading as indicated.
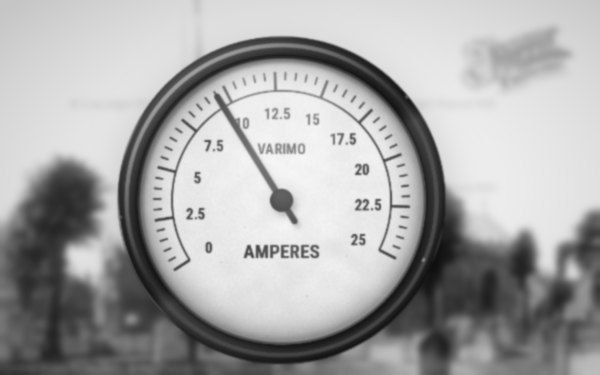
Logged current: 9.5 A
